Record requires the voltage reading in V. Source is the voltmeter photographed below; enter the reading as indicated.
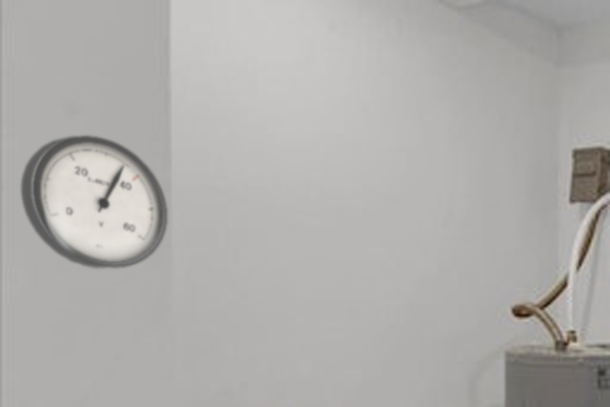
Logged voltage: 35 V
